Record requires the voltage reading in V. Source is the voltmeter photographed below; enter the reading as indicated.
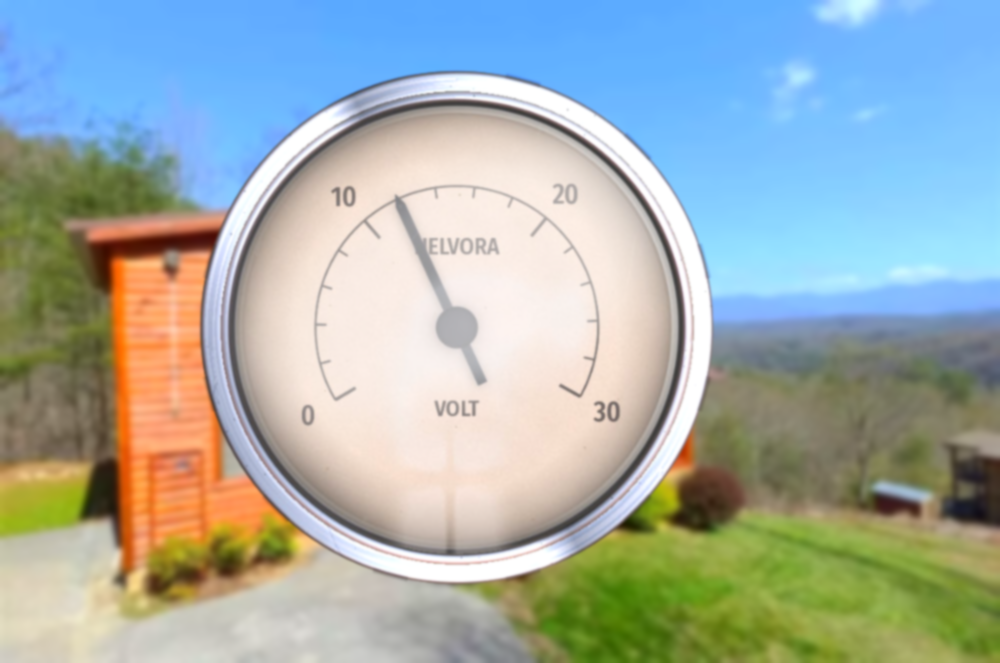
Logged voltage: 12 V
